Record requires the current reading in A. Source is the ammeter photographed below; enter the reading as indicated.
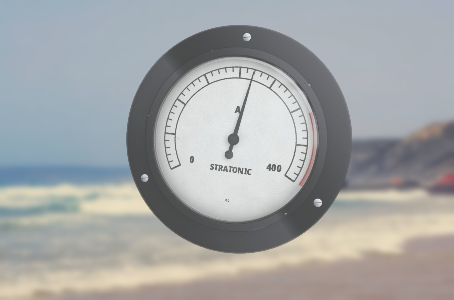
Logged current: 220 A
